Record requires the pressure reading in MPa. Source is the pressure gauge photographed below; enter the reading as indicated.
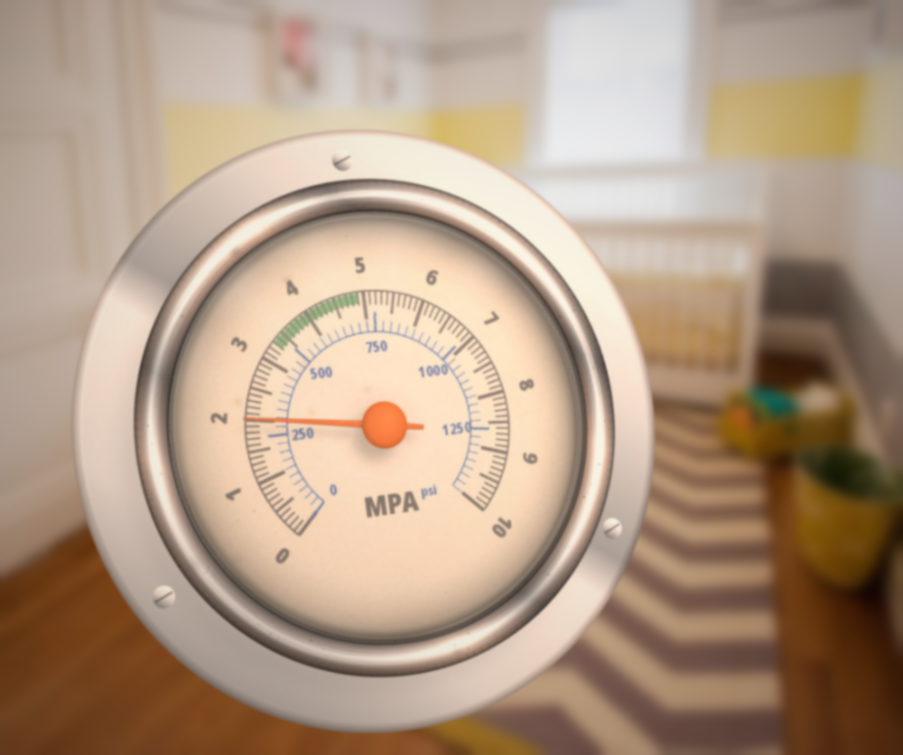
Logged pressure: 2 MPa
